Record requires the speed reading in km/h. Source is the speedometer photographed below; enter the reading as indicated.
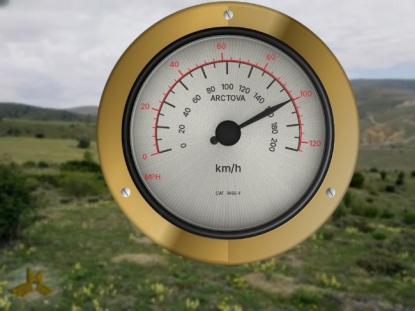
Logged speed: 160 km/h
